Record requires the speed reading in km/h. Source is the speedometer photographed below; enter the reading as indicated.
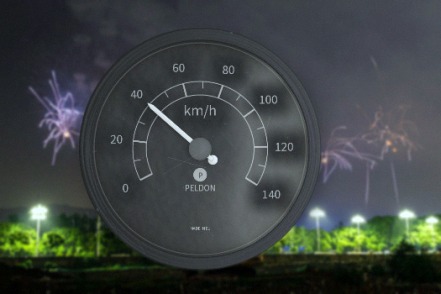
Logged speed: 40 km/h
